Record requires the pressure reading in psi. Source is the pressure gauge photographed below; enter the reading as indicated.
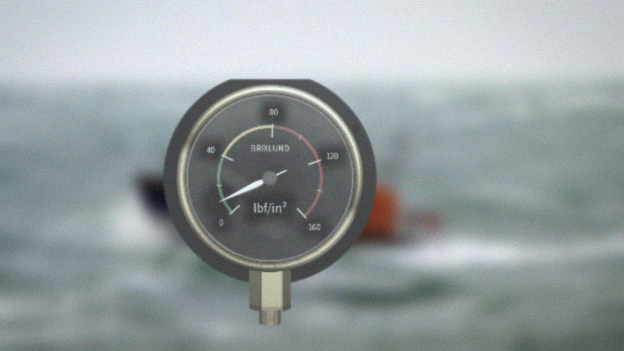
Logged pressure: 10 psi
